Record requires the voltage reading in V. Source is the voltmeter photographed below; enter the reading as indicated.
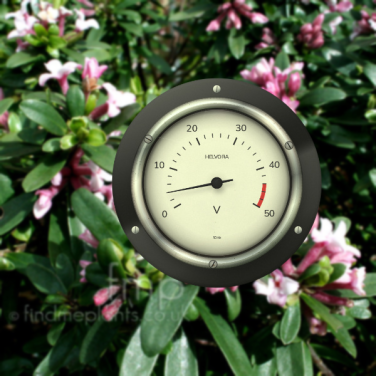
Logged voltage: 4 V
